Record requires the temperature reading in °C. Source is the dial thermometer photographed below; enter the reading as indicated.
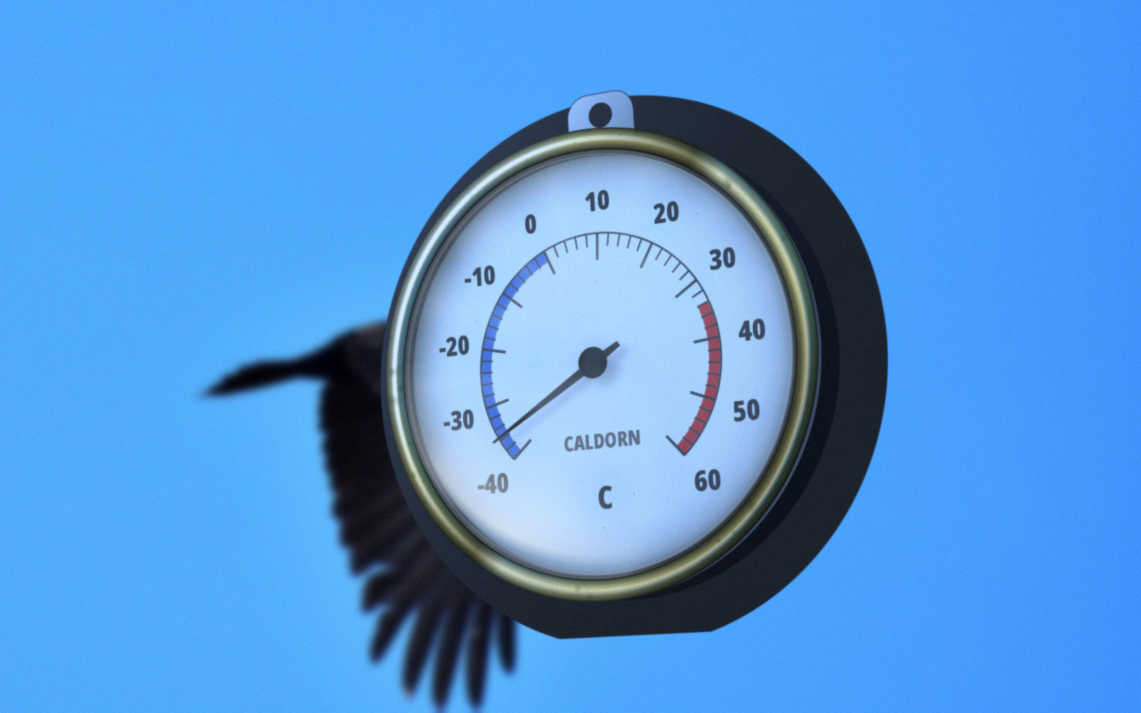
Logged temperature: -36 °C
